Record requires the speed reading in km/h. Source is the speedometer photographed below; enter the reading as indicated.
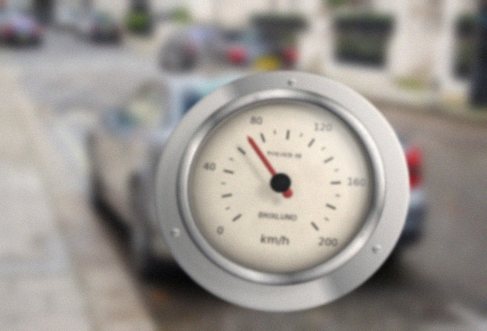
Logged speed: 70 km/h
